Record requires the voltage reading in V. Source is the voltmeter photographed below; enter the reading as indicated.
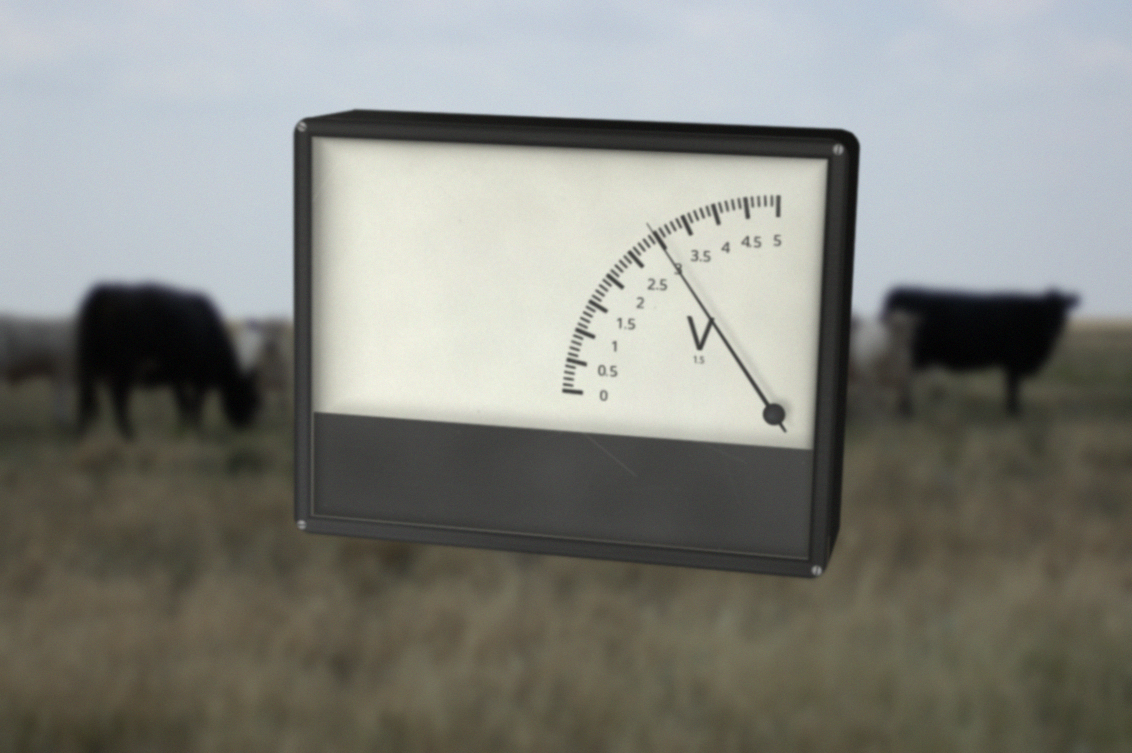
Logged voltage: 3 V
